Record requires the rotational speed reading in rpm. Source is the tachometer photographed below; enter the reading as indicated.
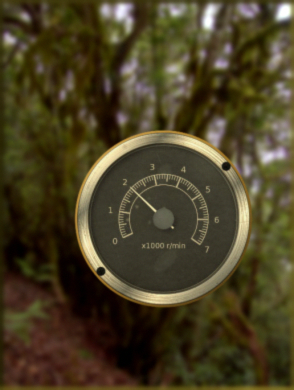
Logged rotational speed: 2000 rpm
